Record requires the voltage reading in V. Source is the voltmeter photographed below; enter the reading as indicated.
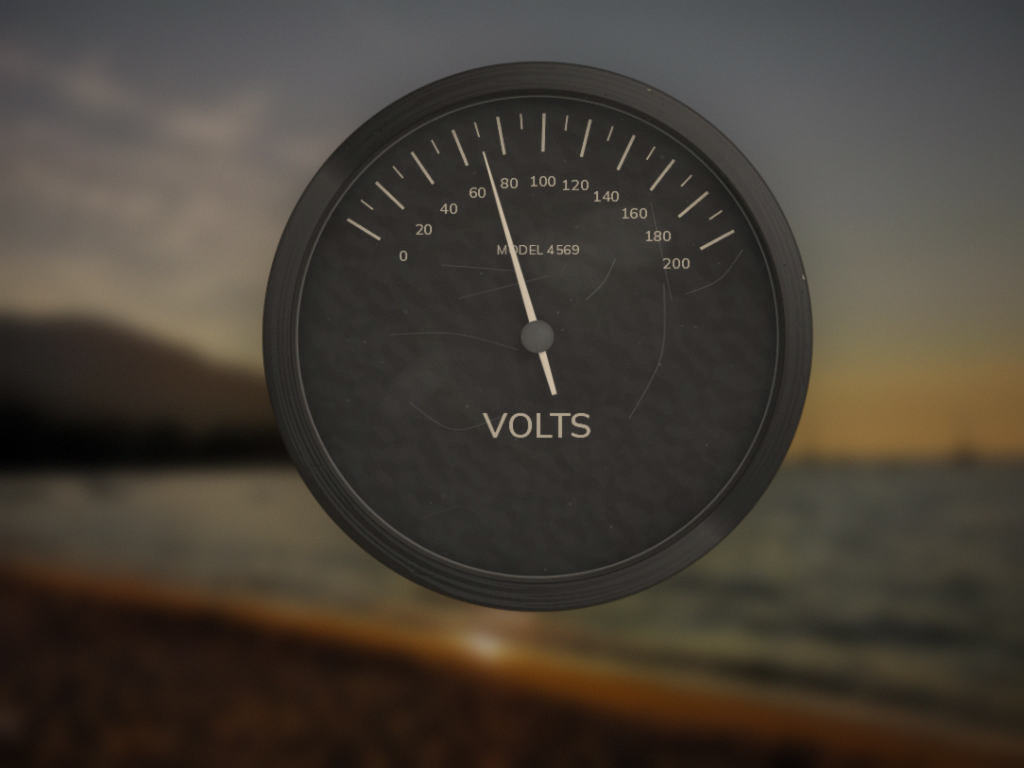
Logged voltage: 70 V
